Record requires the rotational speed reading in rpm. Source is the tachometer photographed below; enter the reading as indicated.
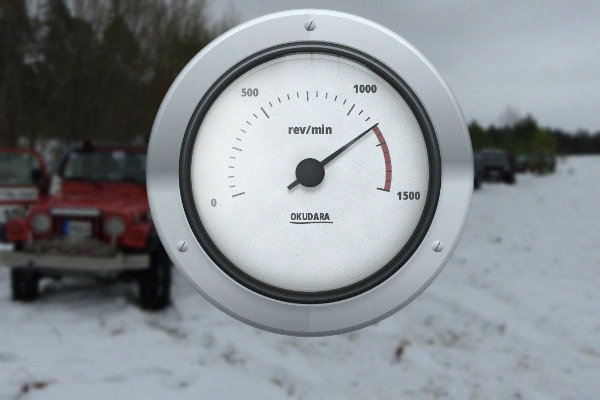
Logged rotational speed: 1150 rpm
